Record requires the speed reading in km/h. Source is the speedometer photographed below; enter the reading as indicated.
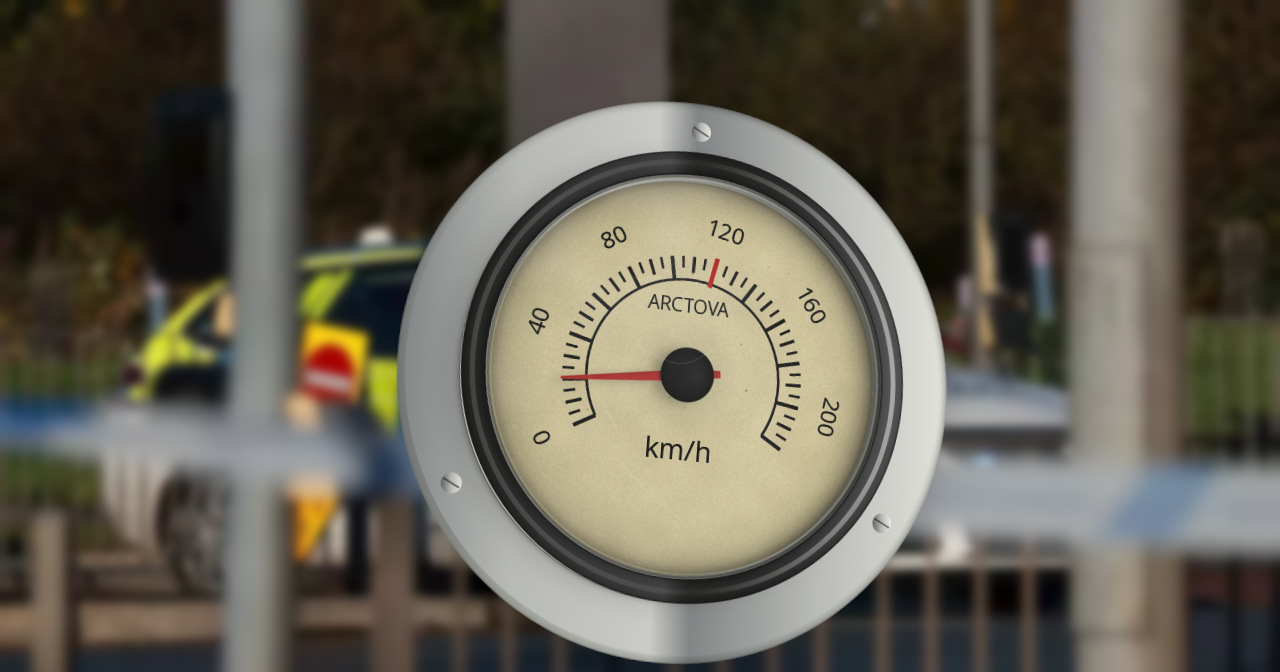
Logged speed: 20 km/h
